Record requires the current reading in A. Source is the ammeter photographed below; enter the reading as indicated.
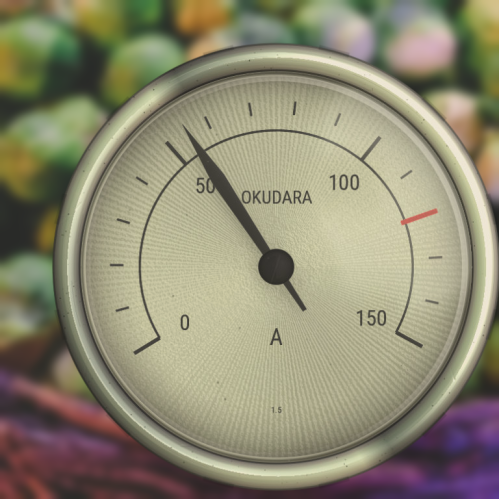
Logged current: 55 A
